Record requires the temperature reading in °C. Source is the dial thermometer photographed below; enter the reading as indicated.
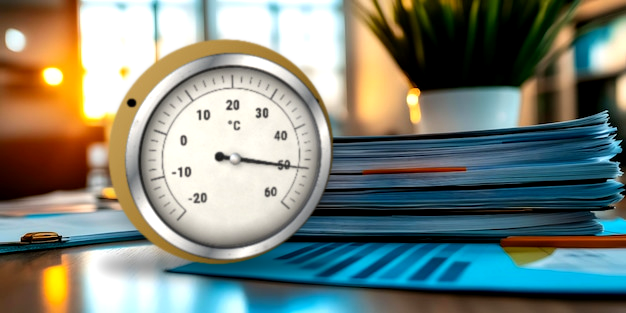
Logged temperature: 50 °C
